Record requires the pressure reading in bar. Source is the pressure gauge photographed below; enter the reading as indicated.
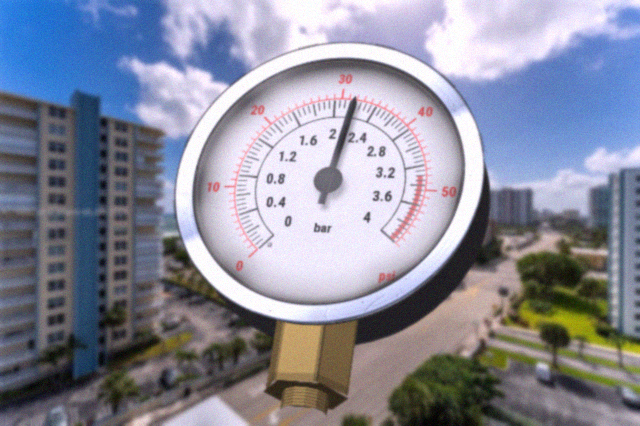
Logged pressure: 2.2 bar
